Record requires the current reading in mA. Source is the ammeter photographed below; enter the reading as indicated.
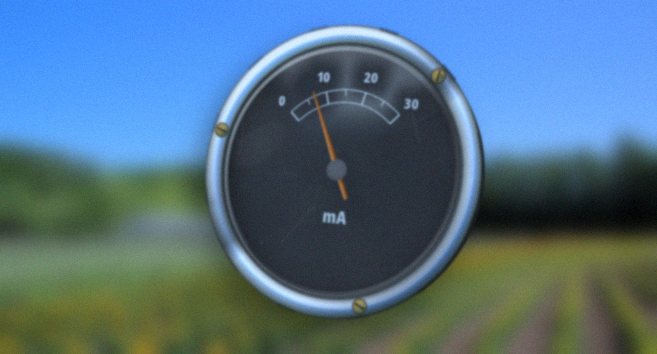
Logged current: 7.5 mA
